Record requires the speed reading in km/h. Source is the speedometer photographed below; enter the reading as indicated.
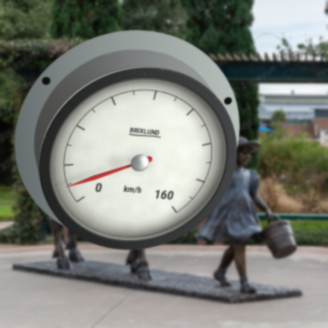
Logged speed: 10 km/h
